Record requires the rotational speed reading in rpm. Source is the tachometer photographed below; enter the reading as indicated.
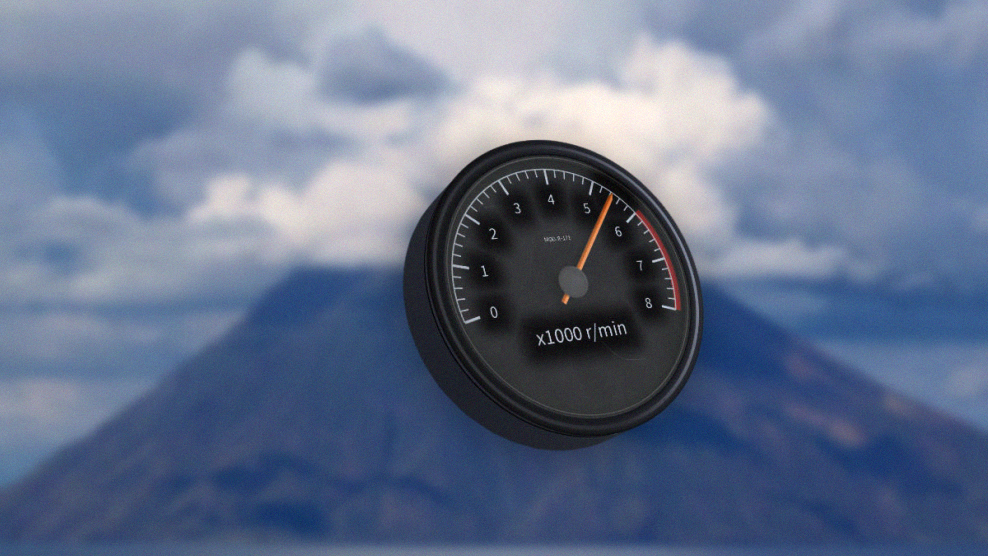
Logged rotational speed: 5400 rpm
